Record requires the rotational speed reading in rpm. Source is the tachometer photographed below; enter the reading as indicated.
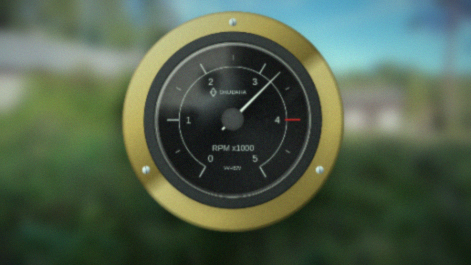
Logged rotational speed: 3250 rpm
